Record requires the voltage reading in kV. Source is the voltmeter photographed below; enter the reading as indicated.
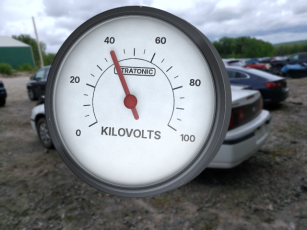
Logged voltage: 40 kV
